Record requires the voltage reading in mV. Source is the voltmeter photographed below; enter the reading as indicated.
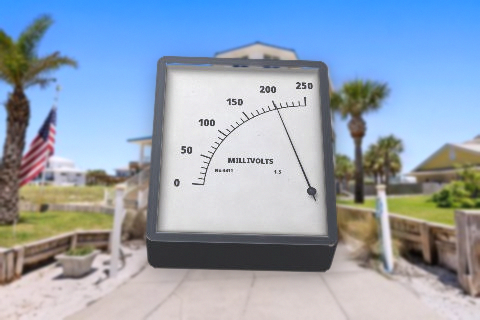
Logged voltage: 200 mV
